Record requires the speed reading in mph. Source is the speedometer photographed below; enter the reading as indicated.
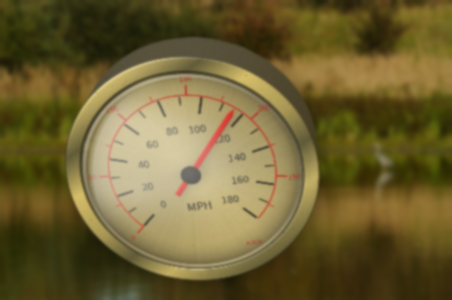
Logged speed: 115 mph
